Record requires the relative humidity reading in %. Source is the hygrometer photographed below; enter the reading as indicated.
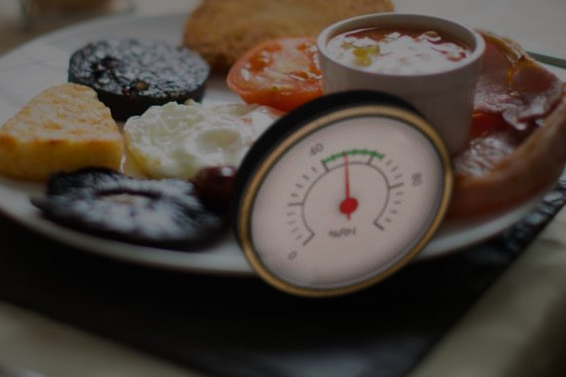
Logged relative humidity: 48 %
